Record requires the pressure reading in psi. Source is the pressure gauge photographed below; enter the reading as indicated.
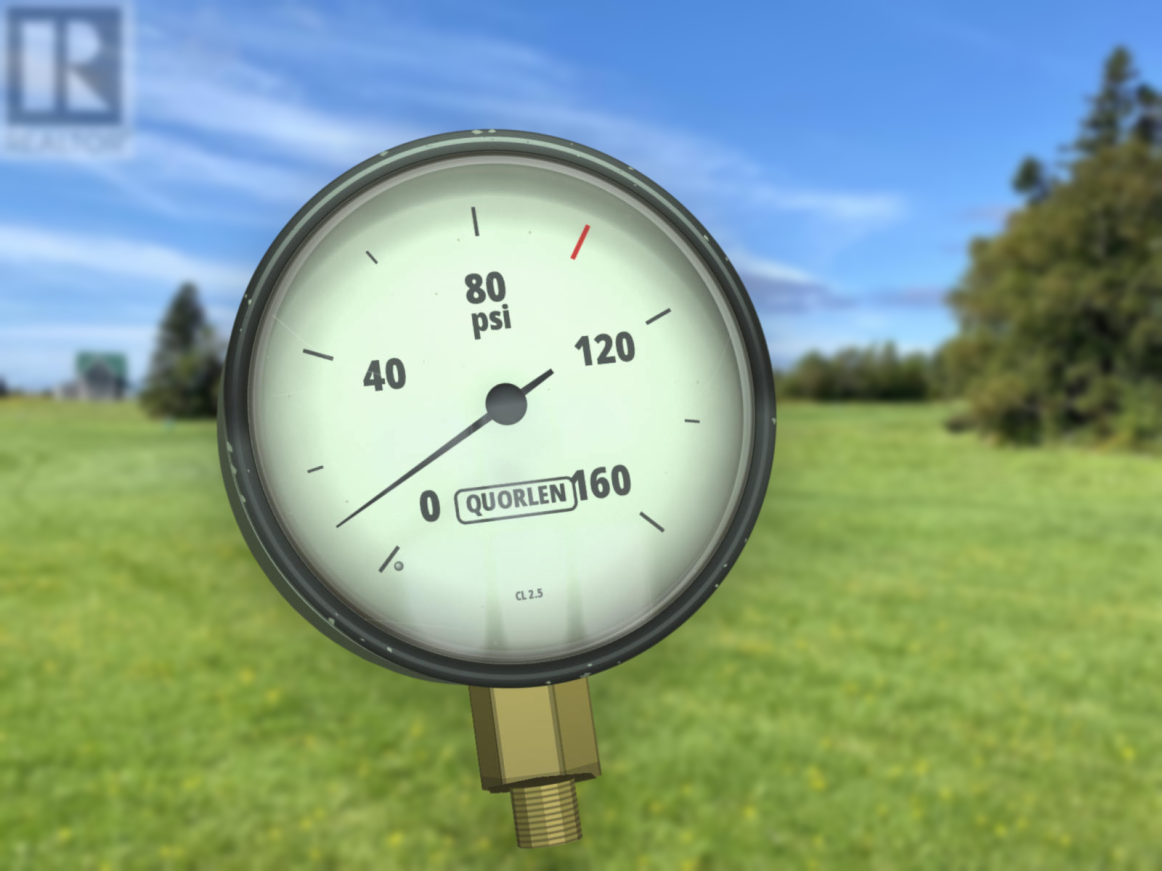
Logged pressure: 10 psi
